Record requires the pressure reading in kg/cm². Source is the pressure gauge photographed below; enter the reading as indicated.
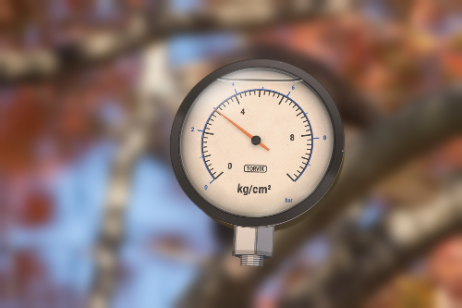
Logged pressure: 3 kg/cm²
